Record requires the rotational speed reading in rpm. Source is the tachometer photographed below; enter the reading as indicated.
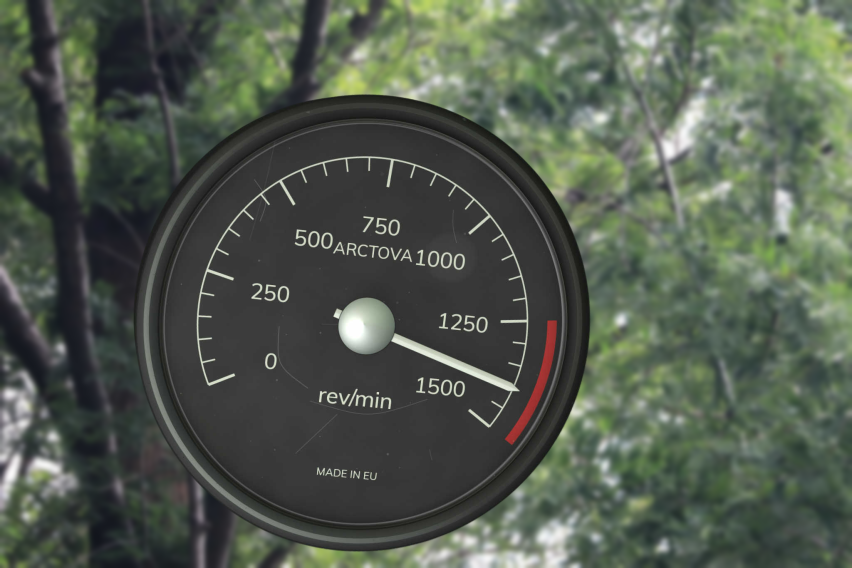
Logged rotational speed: 1400 rpm
